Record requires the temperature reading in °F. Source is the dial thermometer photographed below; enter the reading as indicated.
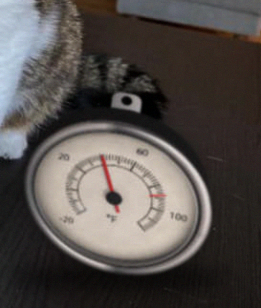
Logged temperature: 40 °F
